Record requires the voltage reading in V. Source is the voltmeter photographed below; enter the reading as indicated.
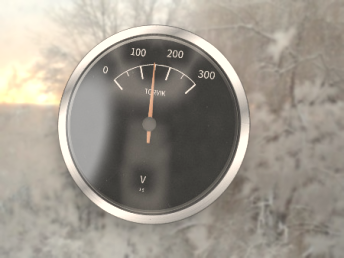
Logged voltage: 150 V
